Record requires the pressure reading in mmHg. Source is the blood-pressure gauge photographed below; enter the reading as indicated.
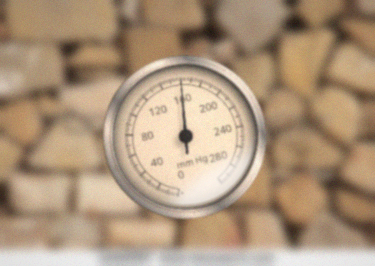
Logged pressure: 160 mmHg
